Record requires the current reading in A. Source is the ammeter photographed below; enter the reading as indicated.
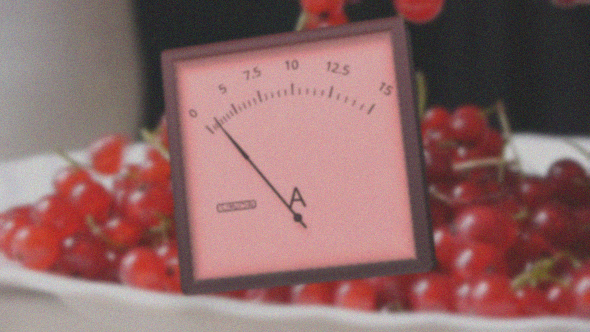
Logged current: 2.5 A
